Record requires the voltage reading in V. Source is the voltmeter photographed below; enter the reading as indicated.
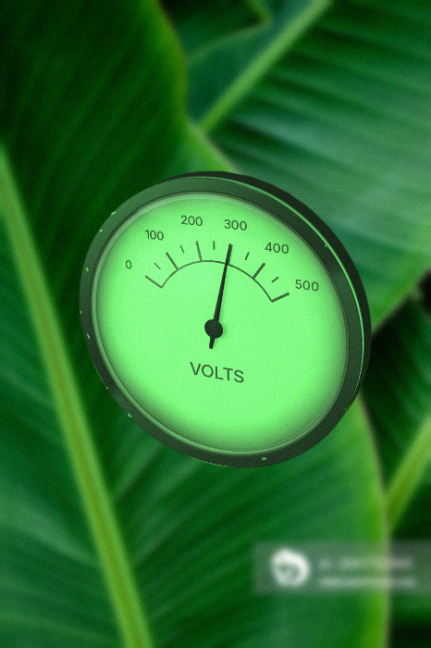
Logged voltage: 300 V
